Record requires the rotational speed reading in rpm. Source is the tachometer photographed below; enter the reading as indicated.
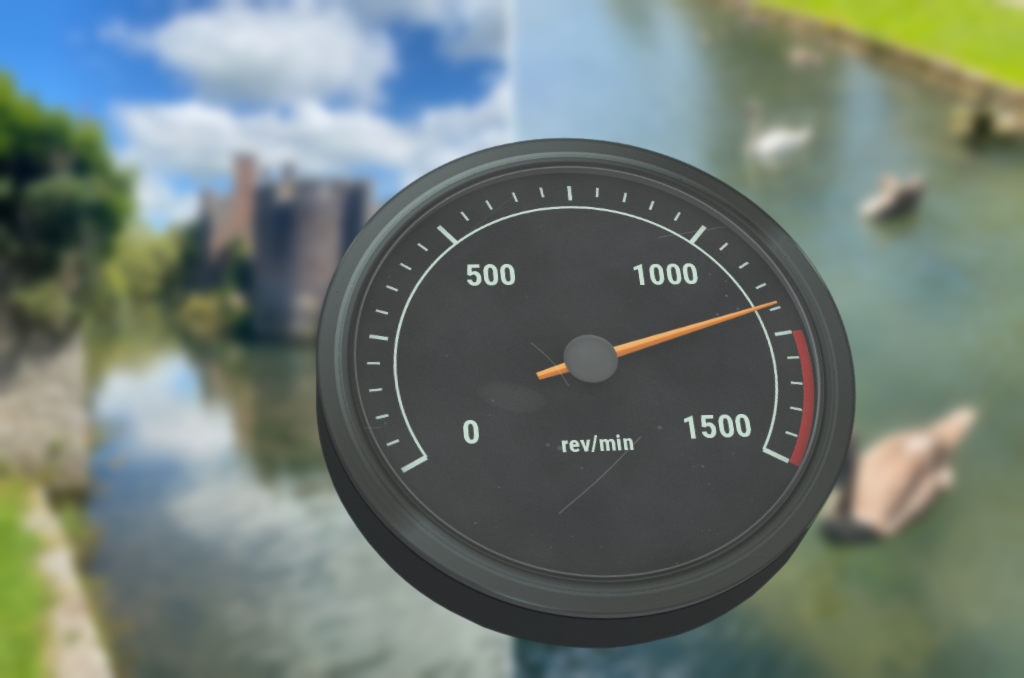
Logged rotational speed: 1200 rpm
